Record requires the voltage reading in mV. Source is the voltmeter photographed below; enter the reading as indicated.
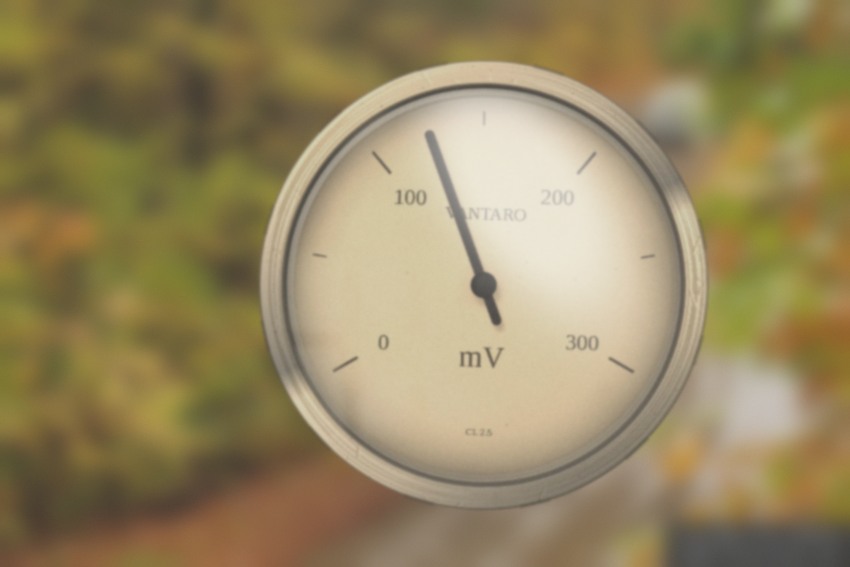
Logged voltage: 125 mV
